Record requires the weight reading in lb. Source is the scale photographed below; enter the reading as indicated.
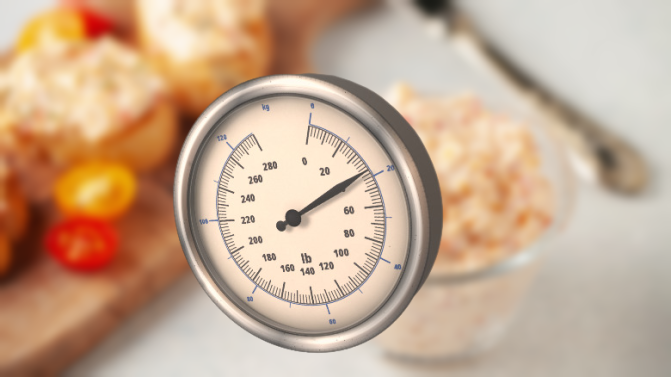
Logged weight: 40 lb
